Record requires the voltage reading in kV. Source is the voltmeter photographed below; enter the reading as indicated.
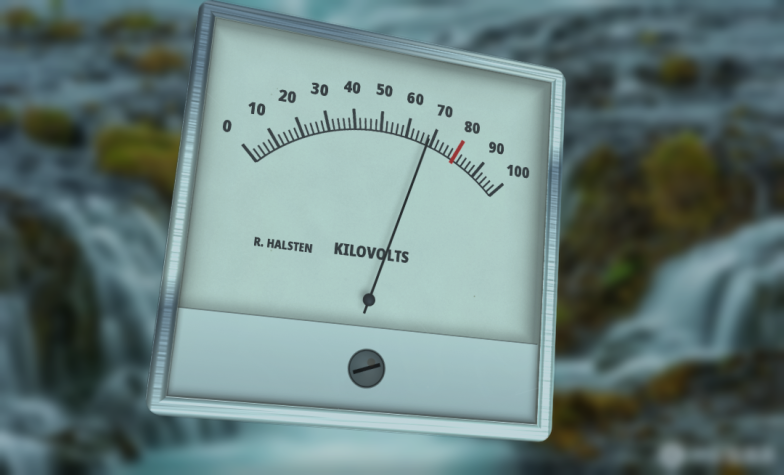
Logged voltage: 68 kV
